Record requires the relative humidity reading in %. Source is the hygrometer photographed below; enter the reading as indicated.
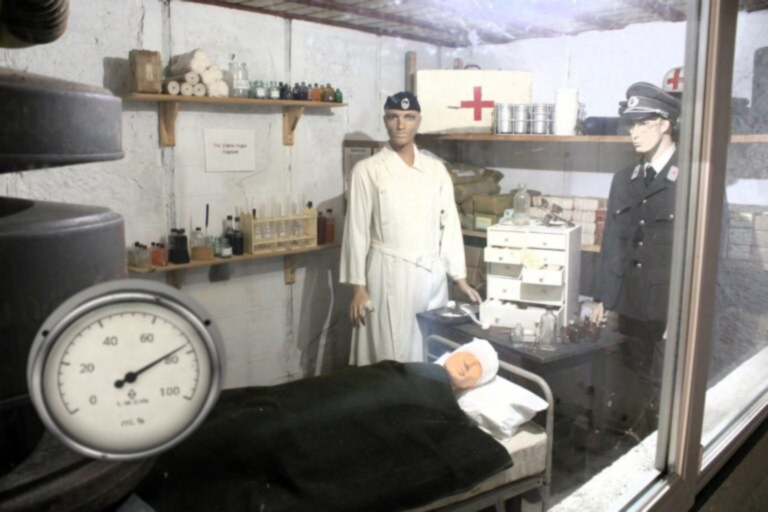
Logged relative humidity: 76 %
